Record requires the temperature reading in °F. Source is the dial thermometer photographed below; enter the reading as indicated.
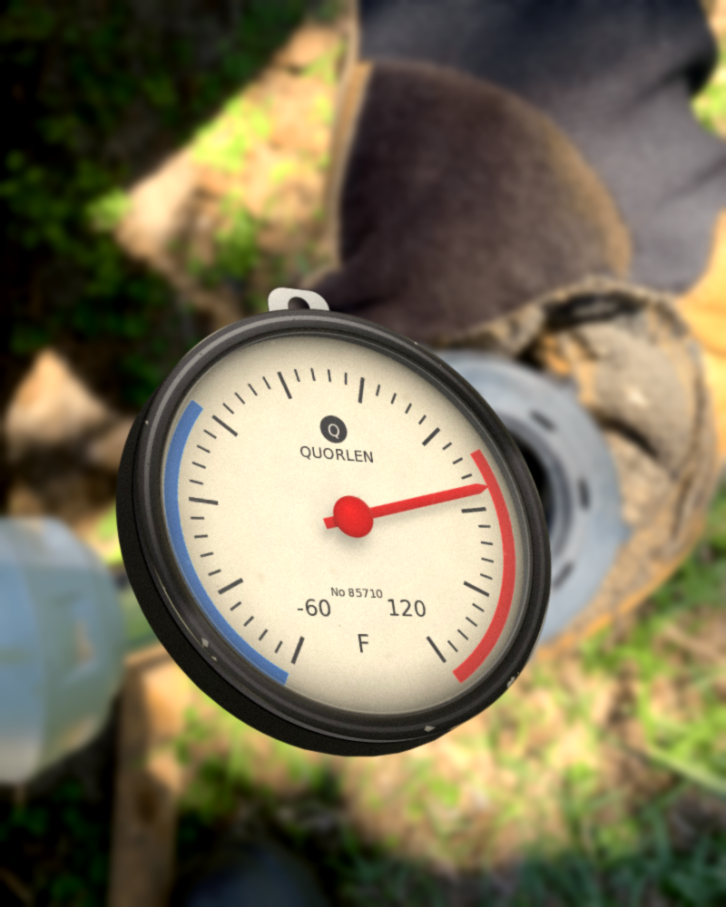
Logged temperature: 76 °F
